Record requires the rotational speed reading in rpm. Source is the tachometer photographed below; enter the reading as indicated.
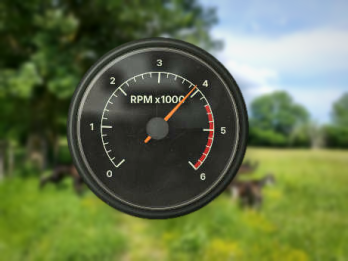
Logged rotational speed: 3900 rpm
